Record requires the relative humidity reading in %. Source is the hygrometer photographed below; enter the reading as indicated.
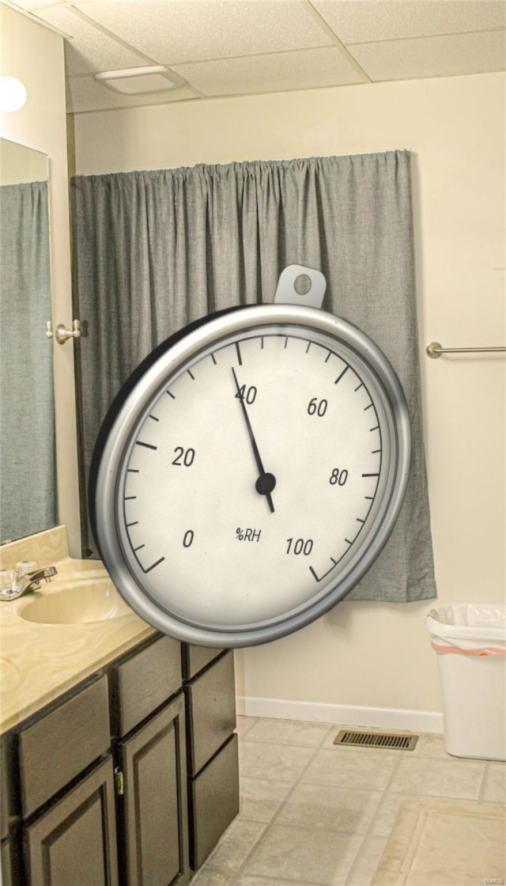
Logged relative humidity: 38 %
